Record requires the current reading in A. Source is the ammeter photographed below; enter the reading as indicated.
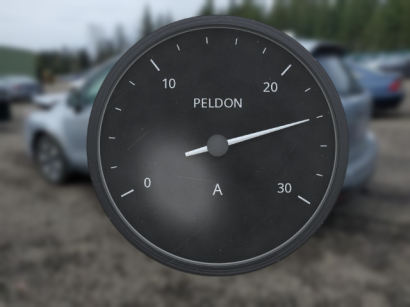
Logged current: 24 A
